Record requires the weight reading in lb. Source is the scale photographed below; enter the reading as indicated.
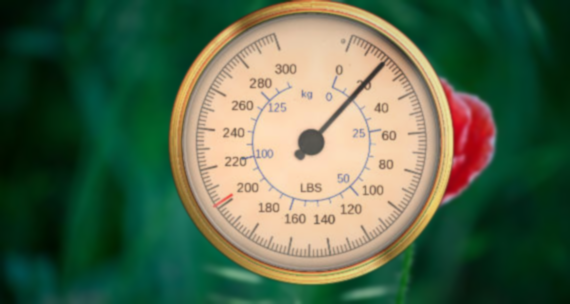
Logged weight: 20 lb
